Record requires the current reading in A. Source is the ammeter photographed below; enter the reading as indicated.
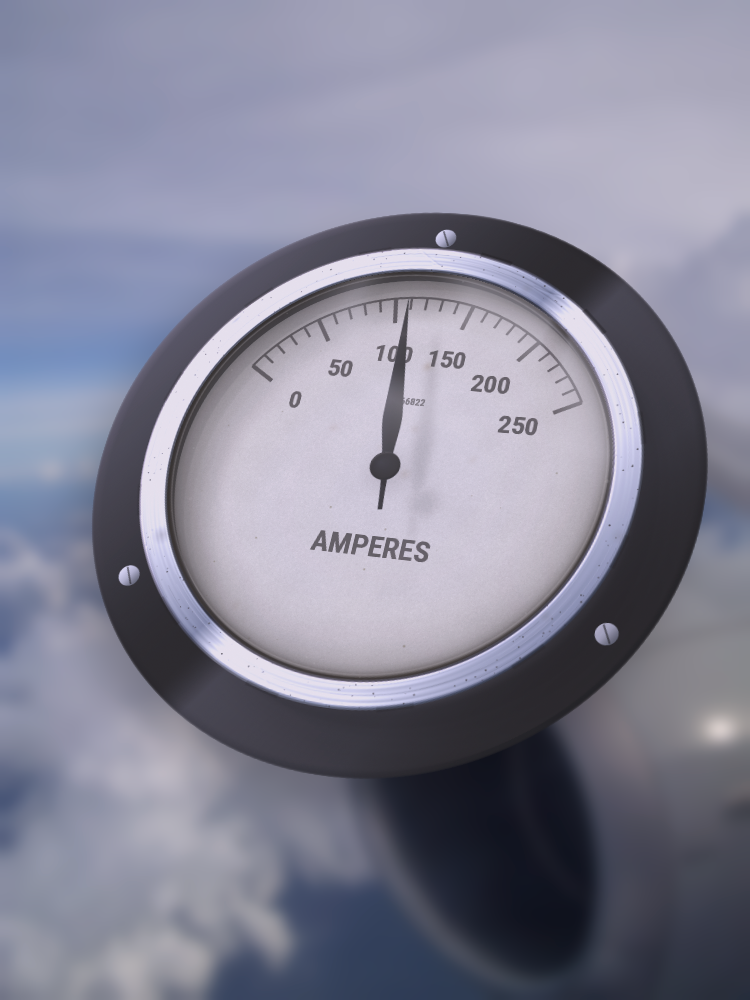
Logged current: 110 A
